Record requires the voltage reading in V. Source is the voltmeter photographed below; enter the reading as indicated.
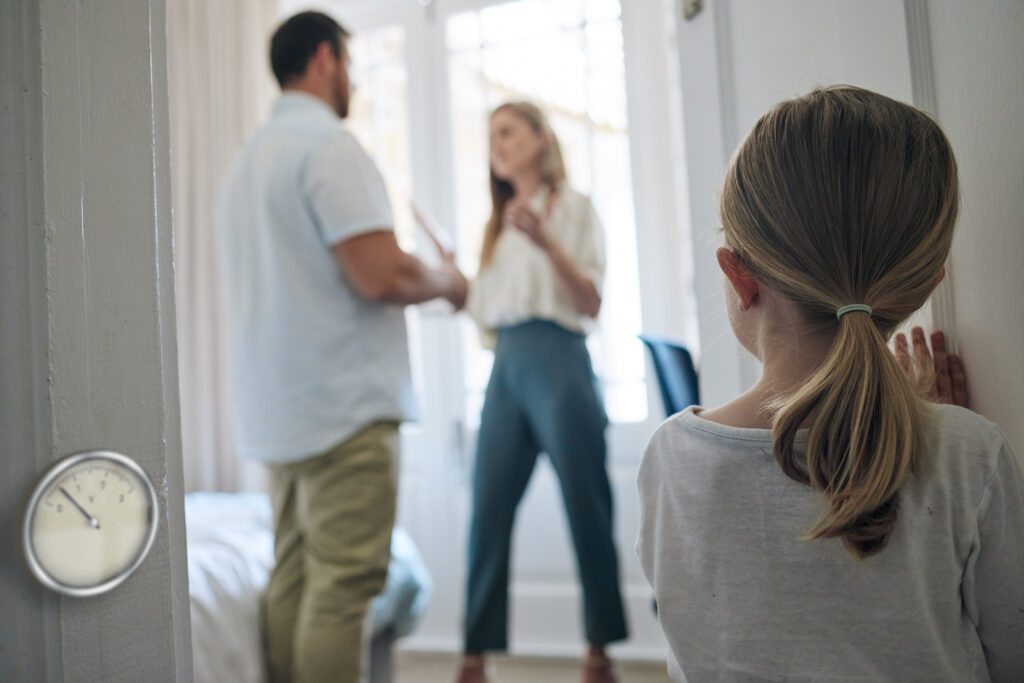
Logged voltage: 0.5 V
